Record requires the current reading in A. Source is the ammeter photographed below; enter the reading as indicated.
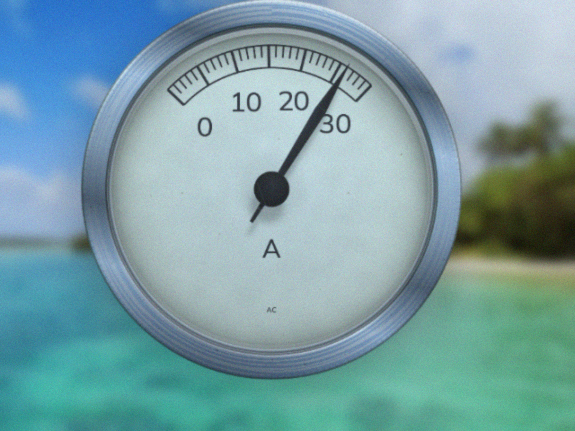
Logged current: 26 A
